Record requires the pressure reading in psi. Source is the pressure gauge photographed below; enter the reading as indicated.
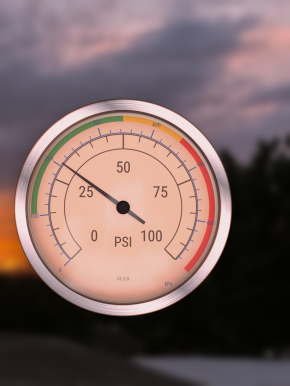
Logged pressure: 30 psi
